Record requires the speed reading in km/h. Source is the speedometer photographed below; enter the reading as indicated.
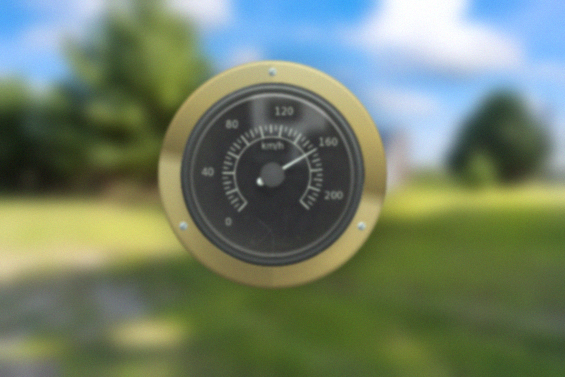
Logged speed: 160 km/h
